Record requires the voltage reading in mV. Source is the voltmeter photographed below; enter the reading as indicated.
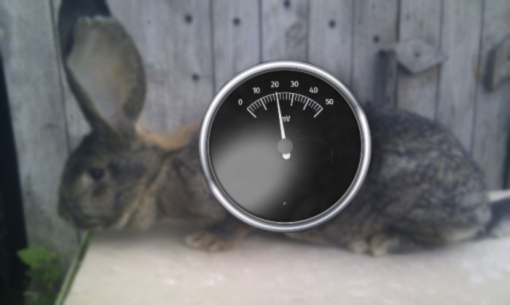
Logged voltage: 20 mV
